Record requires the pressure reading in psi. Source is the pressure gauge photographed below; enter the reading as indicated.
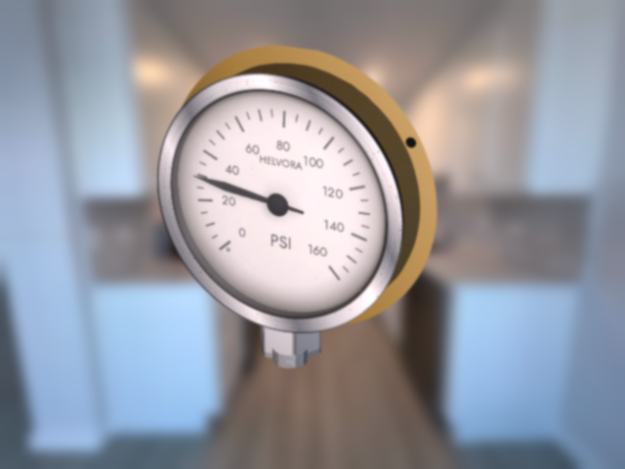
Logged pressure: 30 psi
